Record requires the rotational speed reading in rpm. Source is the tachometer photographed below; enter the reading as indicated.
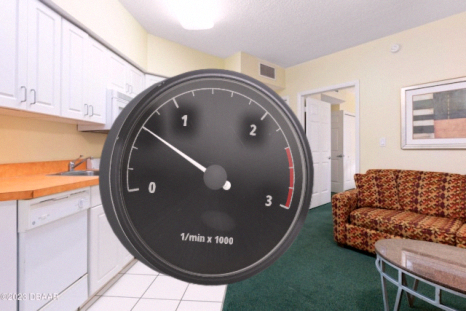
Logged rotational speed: 600 rpm
